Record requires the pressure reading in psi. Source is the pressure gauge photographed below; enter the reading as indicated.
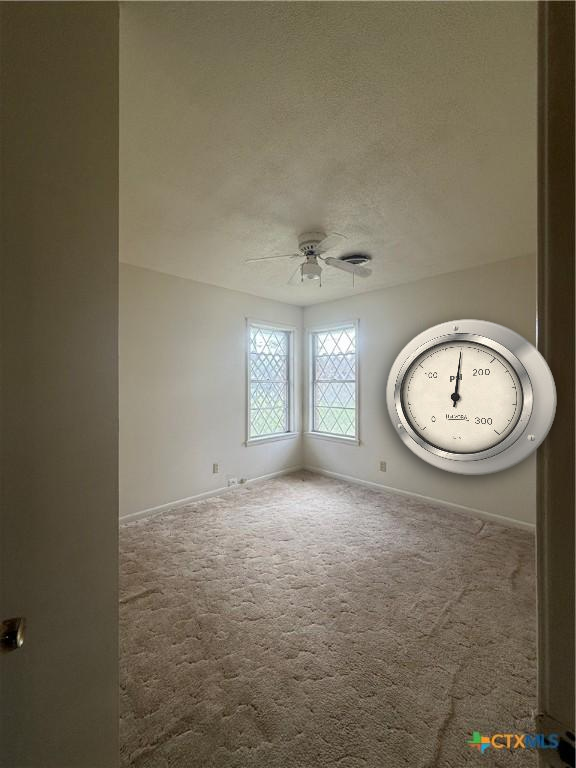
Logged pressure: 160 psi
